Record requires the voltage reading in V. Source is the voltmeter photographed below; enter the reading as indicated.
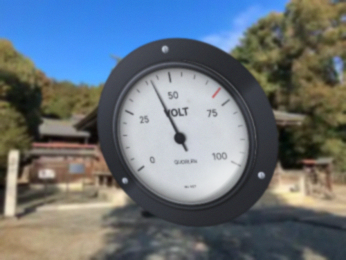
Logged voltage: 42.5 V
